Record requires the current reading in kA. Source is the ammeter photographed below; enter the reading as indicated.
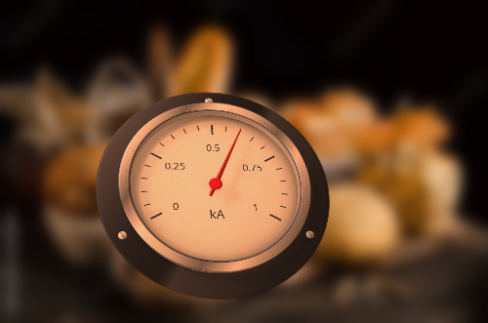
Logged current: 0.6 kA
